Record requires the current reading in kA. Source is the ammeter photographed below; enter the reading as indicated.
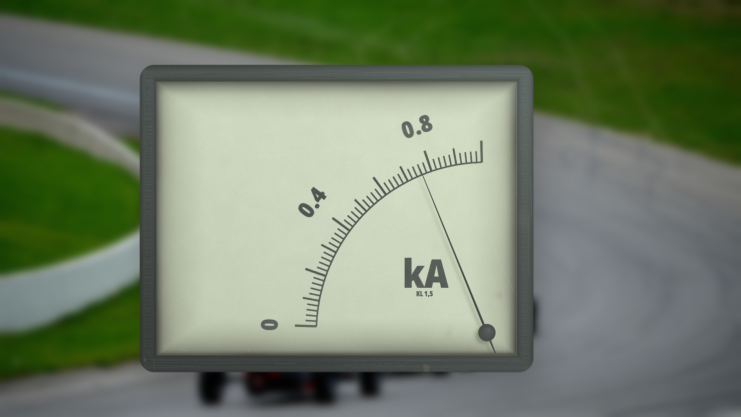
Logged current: 0.76 kA
